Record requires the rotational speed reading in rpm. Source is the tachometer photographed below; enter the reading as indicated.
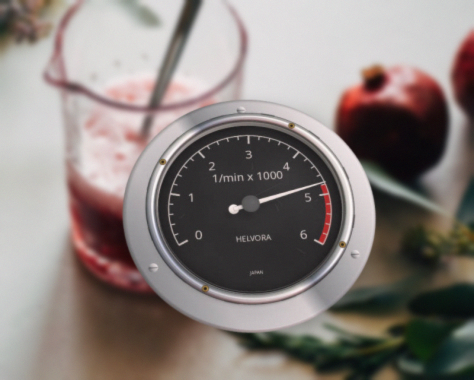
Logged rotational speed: 4800 rpm
